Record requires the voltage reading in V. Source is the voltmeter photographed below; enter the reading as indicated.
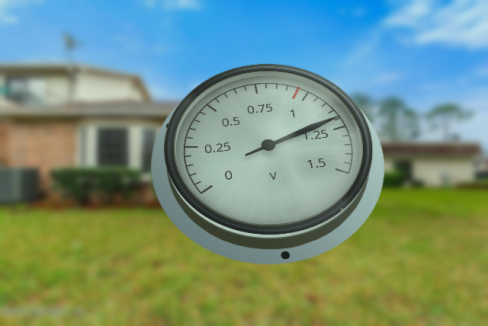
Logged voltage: 1.2 V
